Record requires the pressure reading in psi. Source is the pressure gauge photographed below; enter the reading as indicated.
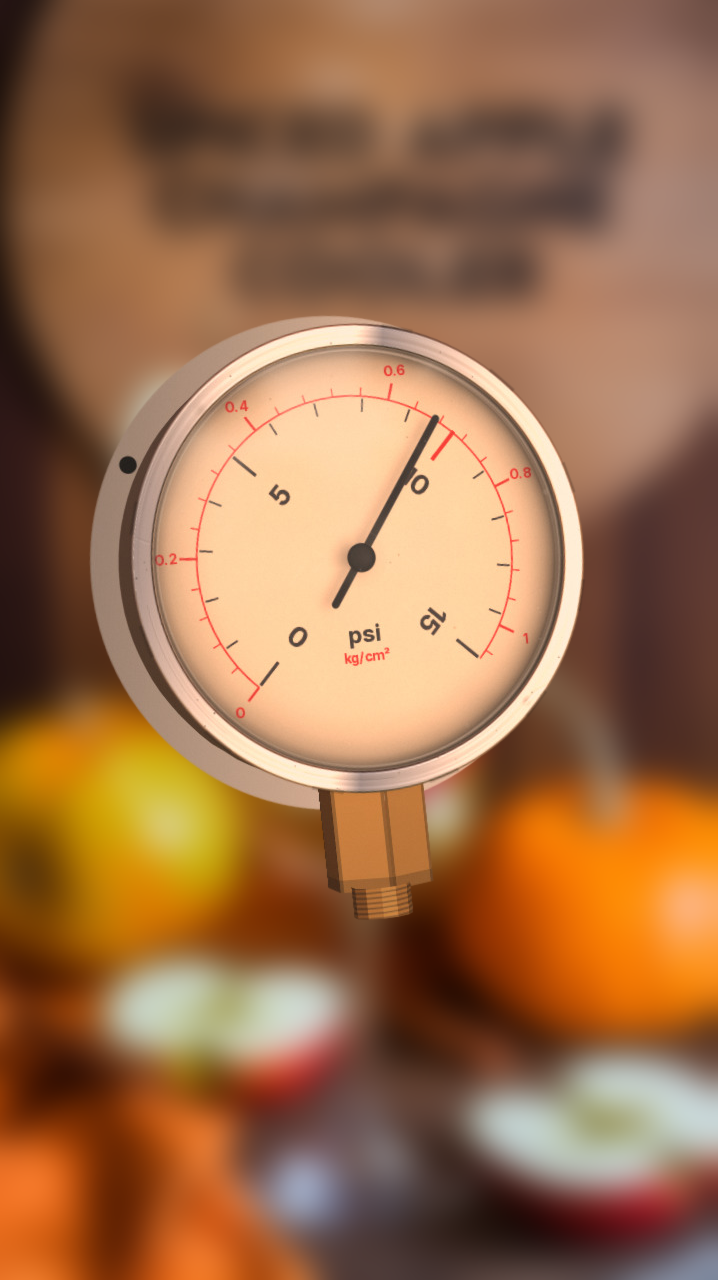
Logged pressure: 9.5 psi
